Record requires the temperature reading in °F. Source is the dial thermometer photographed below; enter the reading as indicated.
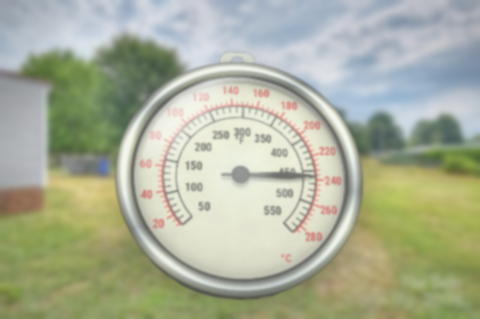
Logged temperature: 460 °F
